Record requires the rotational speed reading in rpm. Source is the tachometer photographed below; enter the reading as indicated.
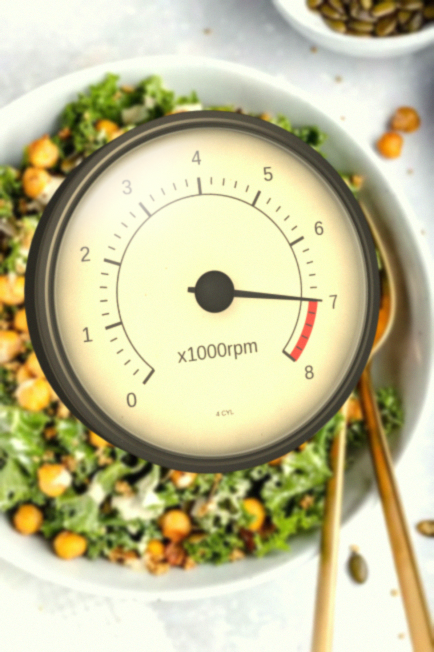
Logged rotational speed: 7000 rpm
